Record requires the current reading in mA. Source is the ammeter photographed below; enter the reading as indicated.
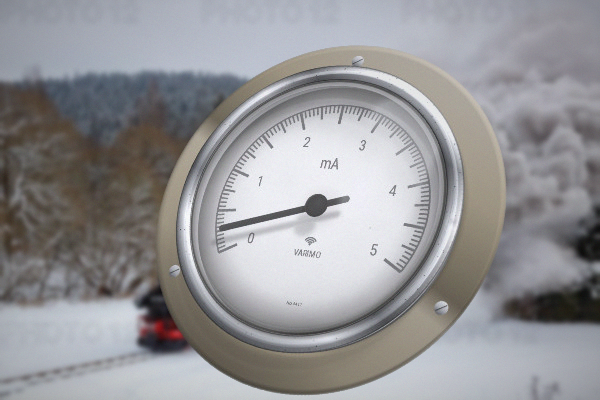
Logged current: 0.25 mA
